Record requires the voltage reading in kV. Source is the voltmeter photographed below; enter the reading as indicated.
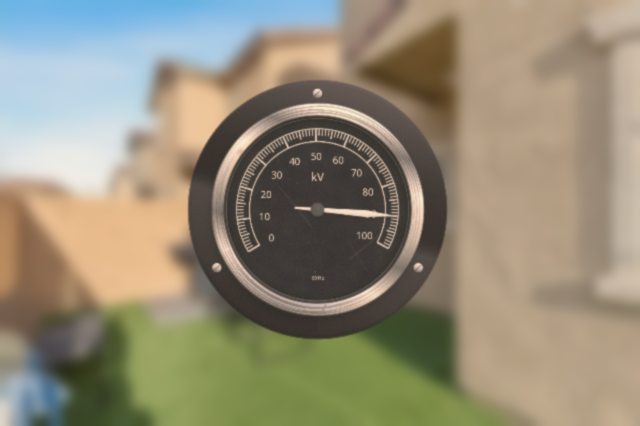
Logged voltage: 90 kV
